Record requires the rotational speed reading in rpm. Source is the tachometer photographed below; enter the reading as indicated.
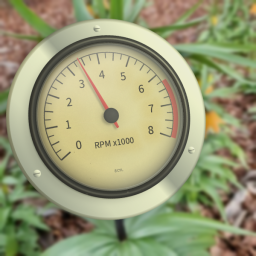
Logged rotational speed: 3375 rpm
